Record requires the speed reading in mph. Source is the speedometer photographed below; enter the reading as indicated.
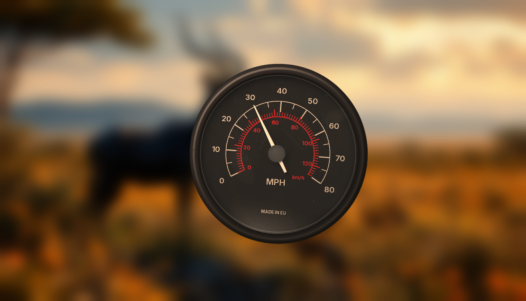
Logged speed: 30 mph
